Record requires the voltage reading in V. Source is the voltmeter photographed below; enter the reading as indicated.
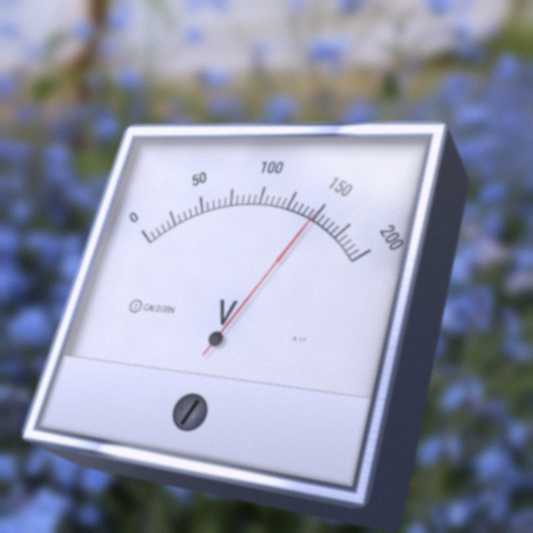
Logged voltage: 150 V
